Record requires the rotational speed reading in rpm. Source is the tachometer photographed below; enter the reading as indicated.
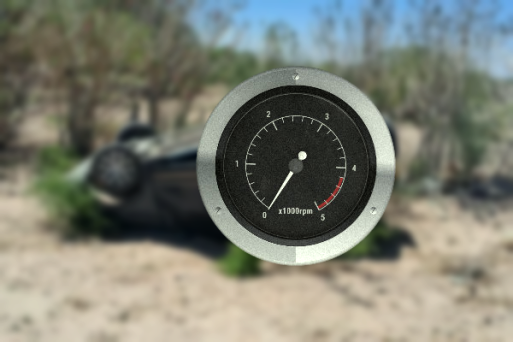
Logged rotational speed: 0 rpm
